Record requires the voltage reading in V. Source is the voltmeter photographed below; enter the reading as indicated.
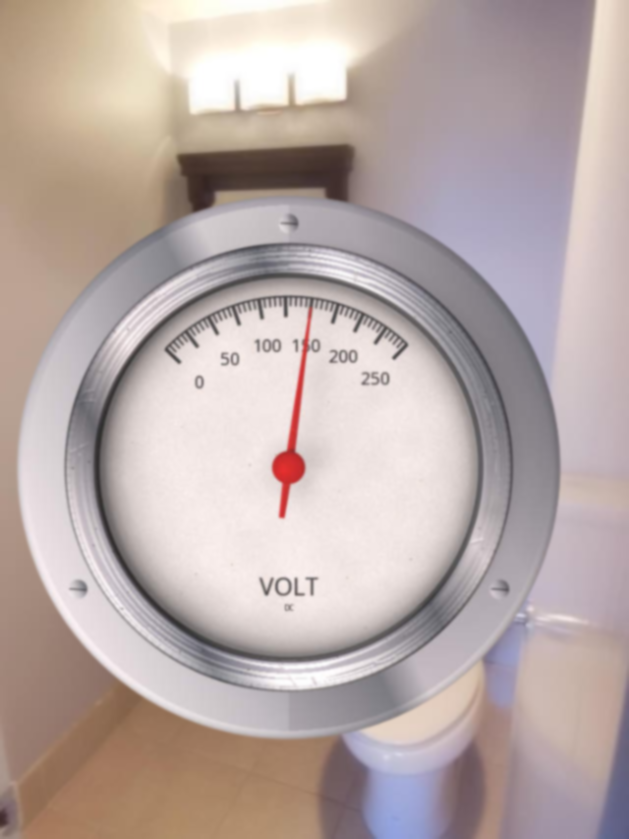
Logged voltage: 150 V
